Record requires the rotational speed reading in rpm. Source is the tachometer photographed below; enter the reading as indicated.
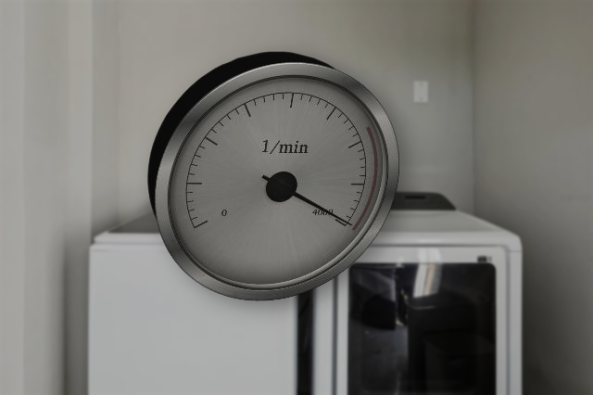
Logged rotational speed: 3950 rpm
